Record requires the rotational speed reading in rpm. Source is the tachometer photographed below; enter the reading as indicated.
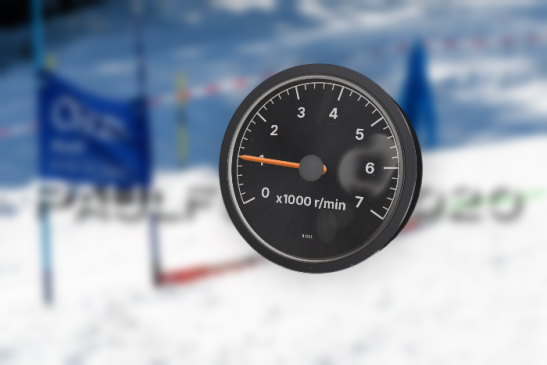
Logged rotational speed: 1000 rpm
